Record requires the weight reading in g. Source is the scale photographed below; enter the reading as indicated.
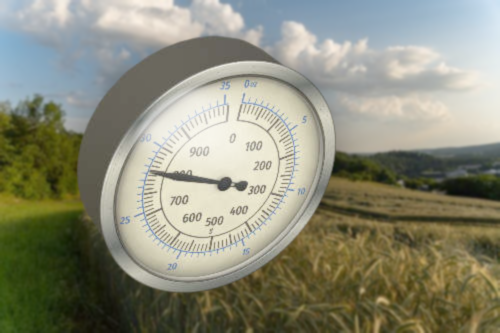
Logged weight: 800 g
